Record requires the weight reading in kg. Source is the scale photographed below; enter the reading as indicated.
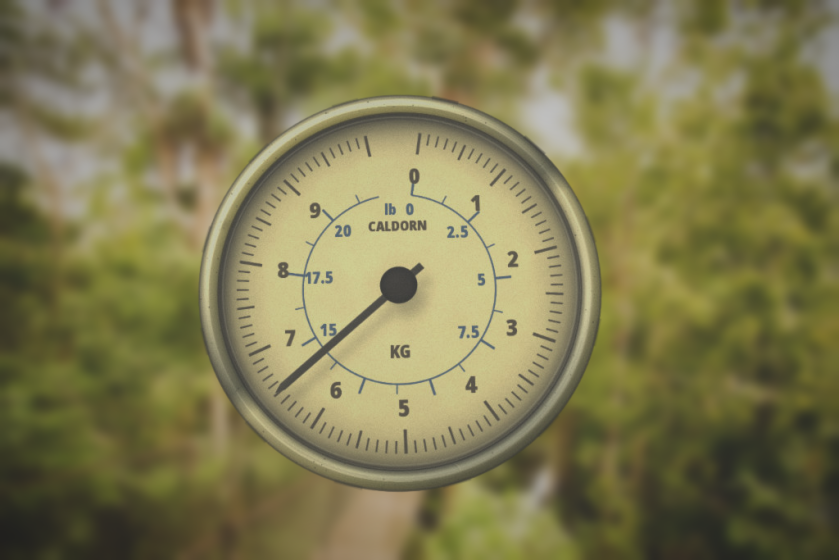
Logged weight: 6.5 kg
